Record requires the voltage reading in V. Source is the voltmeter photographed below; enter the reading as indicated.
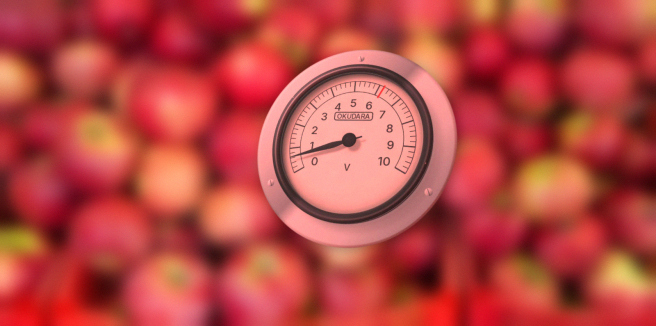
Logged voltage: 0.6 V
